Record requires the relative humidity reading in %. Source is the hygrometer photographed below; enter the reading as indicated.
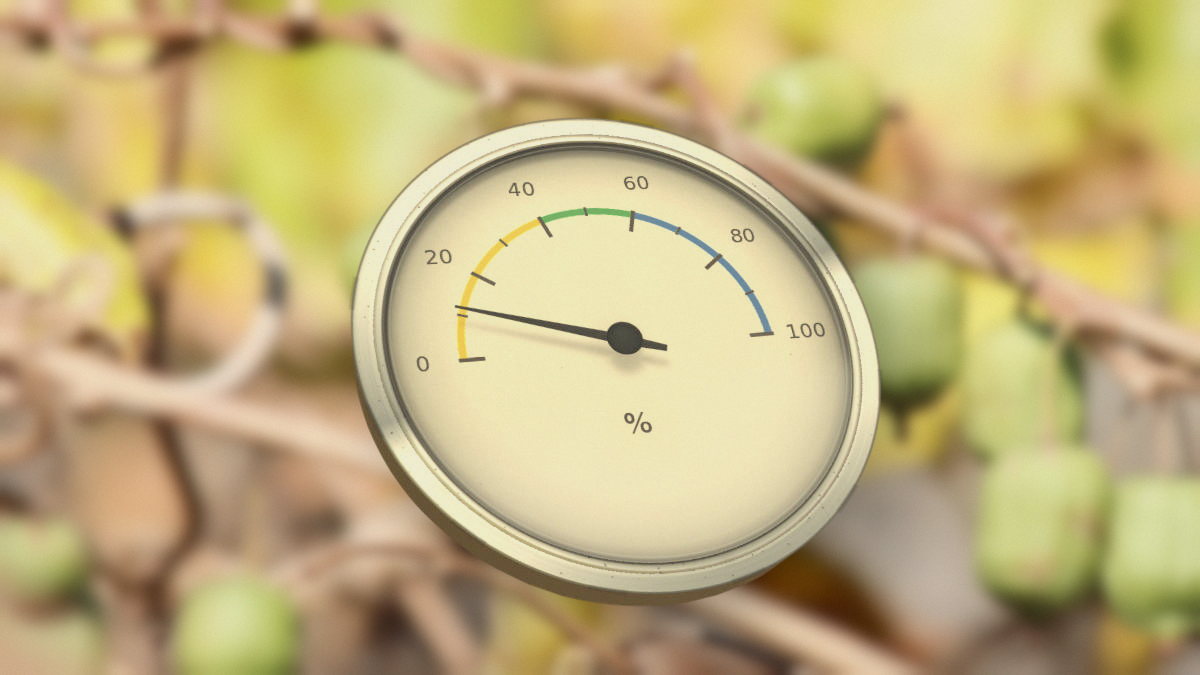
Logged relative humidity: 10 %
